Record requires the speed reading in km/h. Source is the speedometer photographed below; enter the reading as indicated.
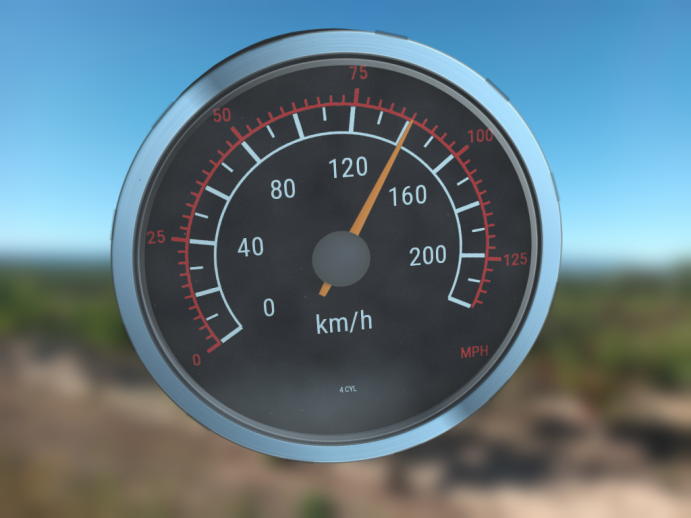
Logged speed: 140 km/h
